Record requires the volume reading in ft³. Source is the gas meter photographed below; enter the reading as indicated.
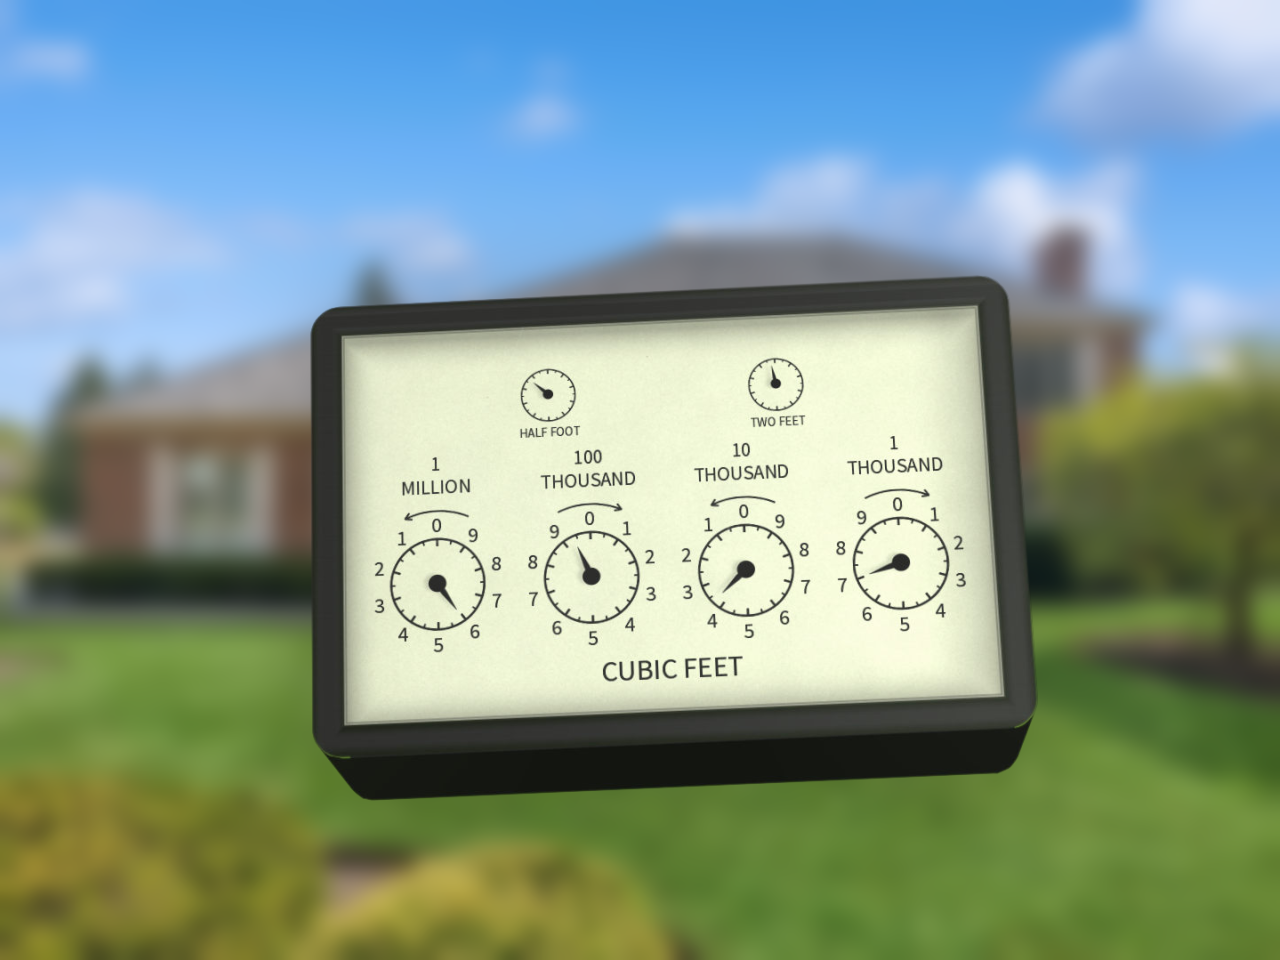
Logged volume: 593700 ft³
